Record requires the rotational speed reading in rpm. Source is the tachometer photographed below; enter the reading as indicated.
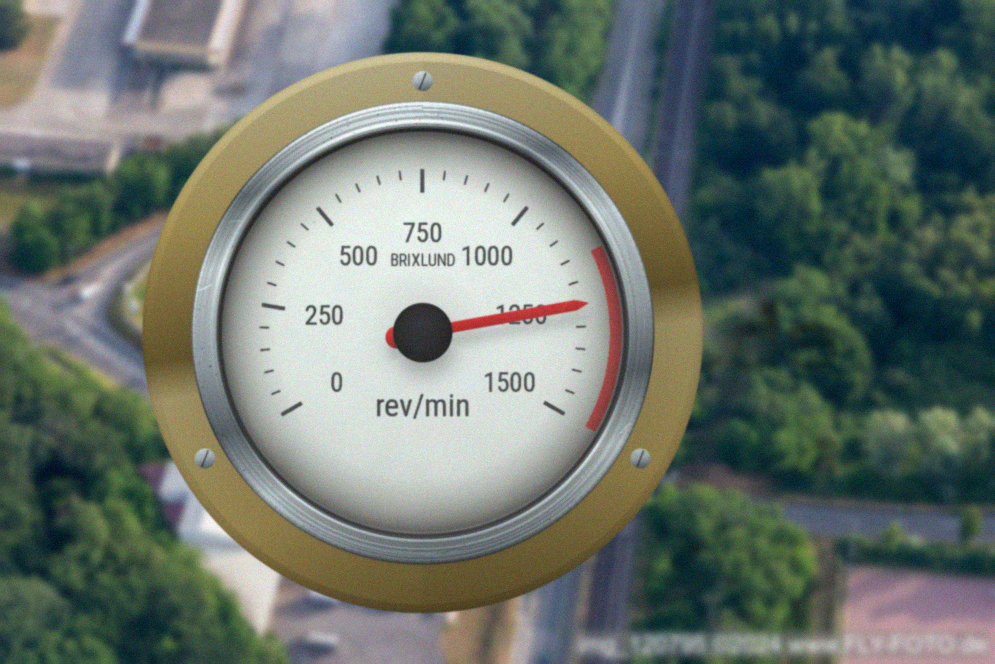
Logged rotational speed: 1250 rpm
